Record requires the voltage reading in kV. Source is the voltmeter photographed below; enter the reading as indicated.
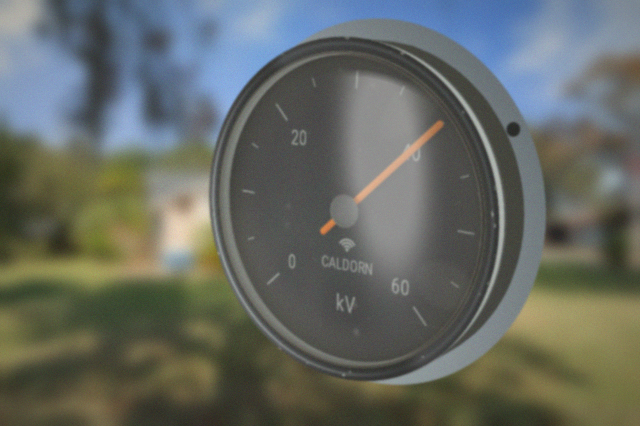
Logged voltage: 40 kV
